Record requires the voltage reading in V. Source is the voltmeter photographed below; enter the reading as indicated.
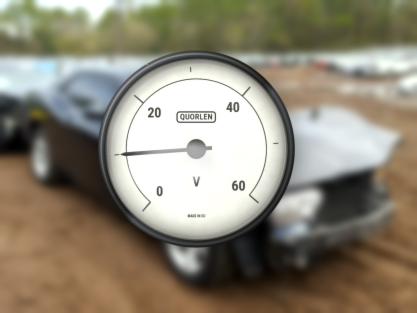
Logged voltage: 10 V
